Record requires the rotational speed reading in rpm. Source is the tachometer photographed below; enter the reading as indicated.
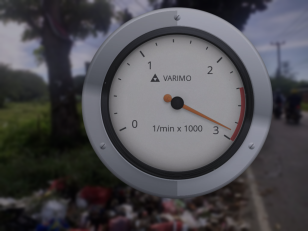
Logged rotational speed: 2900 rpm
